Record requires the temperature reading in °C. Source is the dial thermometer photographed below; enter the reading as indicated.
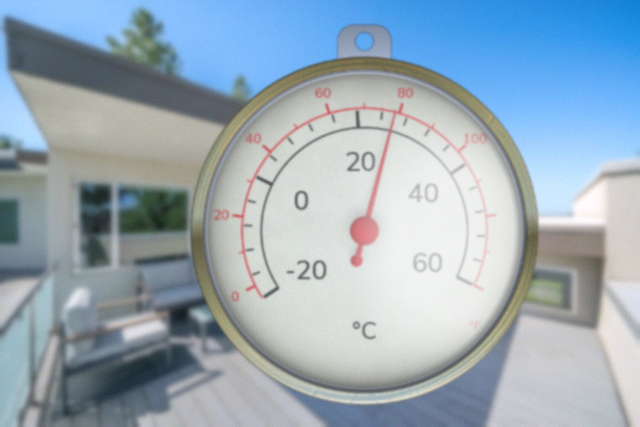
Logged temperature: 26 °C
